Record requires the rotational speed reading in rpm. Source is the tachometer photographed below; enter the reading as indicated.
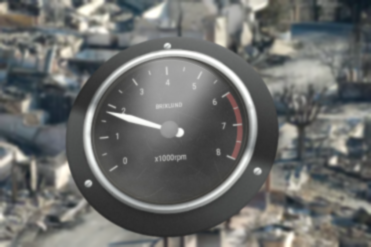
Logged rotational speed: 1750 rpm
